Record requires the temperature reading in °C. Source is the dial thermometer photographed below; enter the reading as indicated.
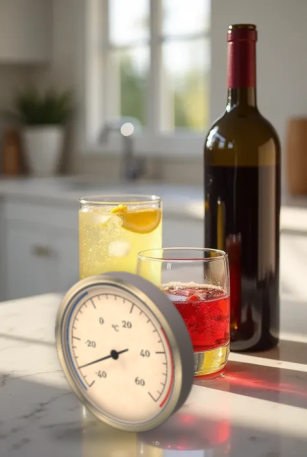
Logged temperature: -32 °C
